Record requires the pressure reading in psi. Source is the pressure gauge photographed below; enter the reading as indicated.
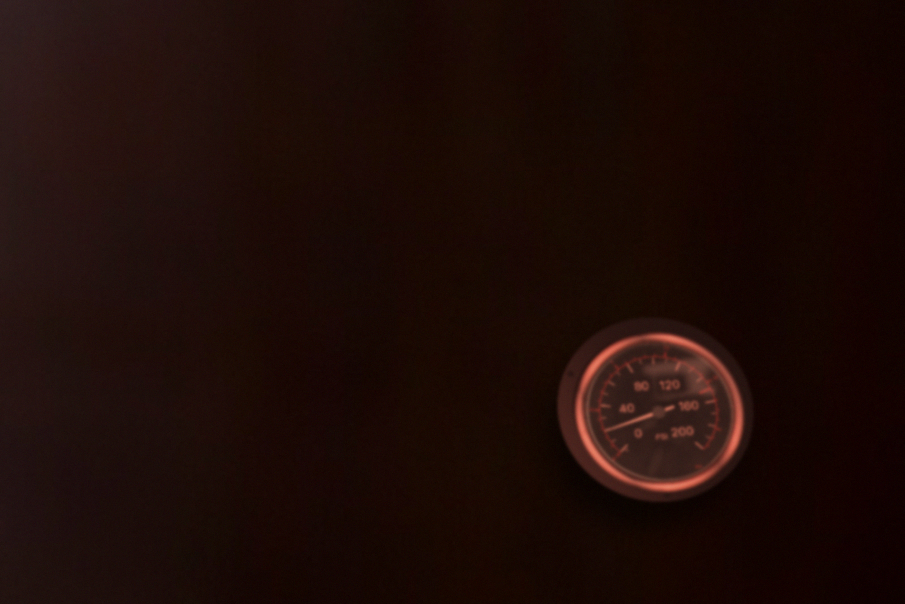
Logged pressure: 20 psi
